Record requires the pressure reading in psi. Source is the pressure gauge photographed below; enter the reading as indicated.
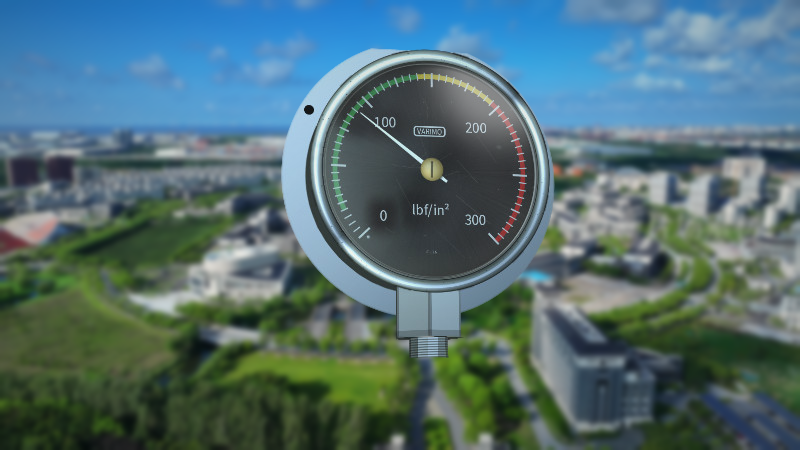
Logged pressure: 90 psi
